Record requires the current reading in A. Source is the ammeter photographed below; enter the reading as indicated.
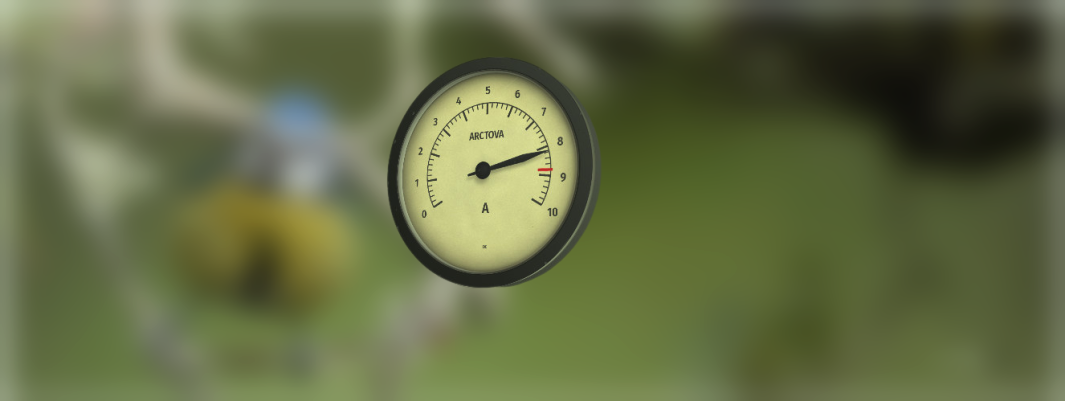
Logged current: 8.2 A
